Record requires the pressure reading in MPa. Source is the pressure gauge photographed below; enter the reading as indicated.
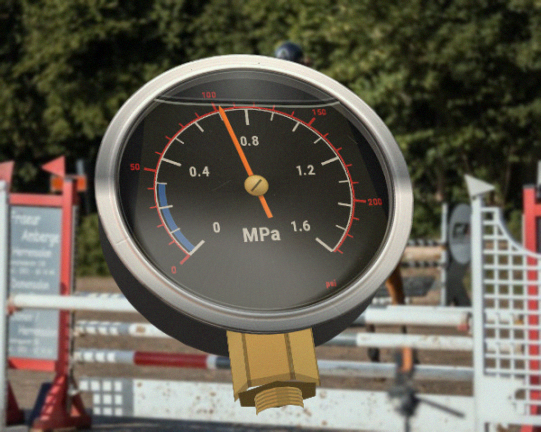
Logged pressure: 0.7 MPa
